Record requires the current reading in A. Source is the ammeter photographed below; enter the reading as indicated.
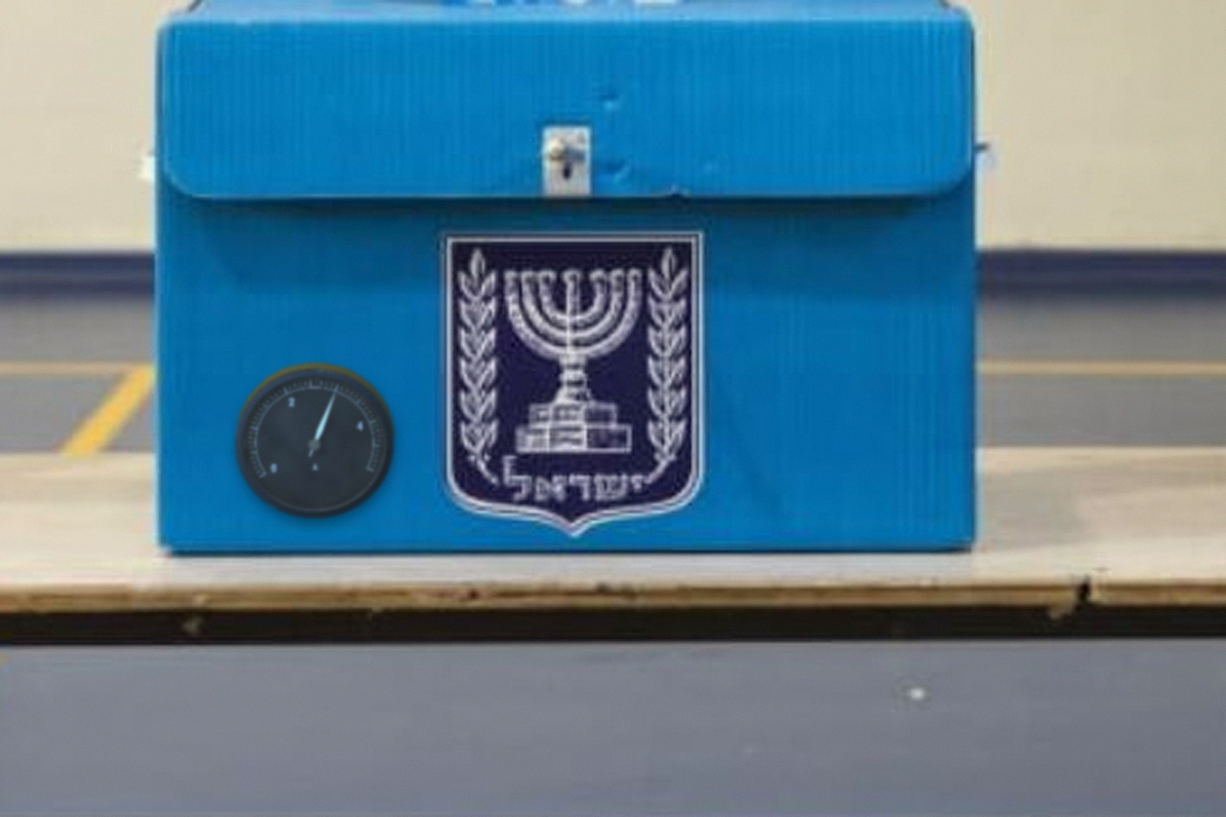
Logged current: 3 A
